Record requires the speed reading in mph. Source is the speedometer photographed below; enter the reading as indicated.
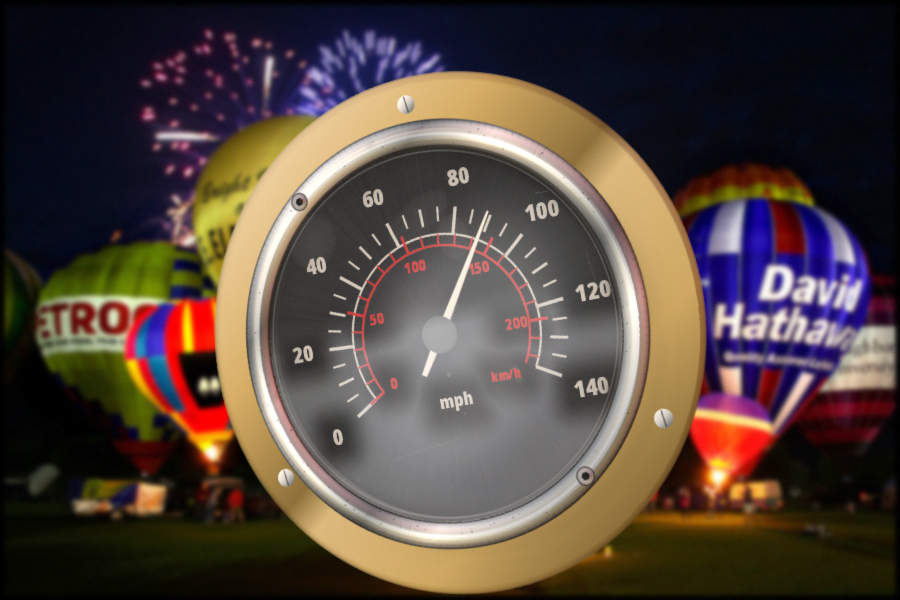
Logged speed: 90 mph
